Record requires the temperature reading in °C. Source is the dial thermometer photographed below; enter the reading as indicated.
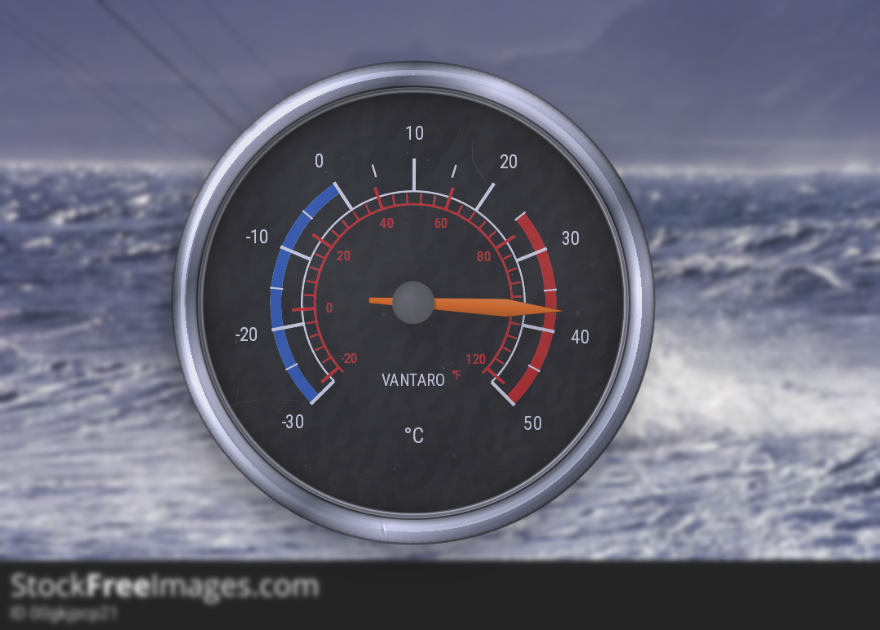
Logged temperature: 37.5 °C
